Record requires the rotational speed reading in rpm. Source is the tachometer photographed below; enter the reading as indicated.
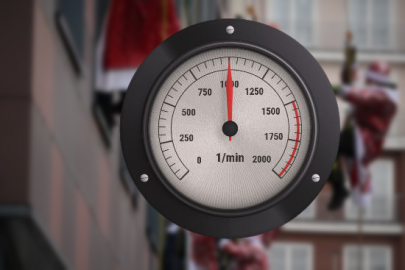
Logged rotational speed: 1000 rpm
